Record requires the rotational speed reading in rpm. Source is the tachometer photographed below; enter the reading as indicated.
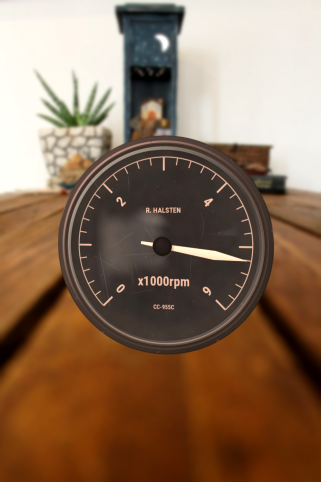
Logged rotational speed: 5200 rpm
